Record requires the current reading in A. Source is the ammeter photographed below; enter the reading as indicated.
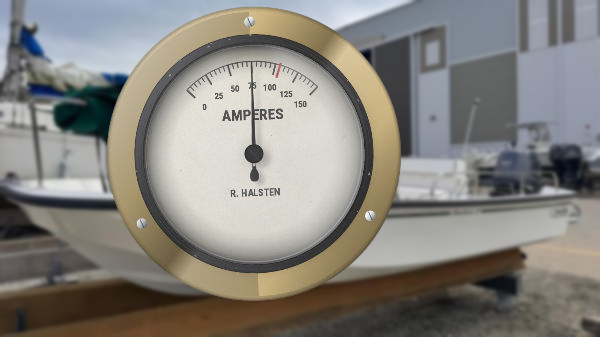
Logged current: 75 A
